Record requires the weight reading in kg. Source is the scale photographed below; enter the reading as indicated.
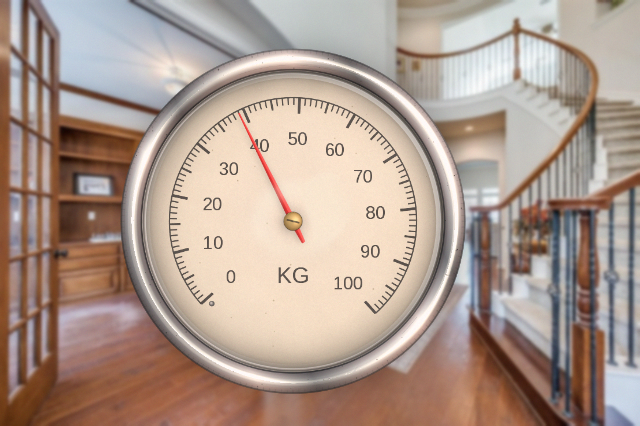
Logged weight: 39 kg
